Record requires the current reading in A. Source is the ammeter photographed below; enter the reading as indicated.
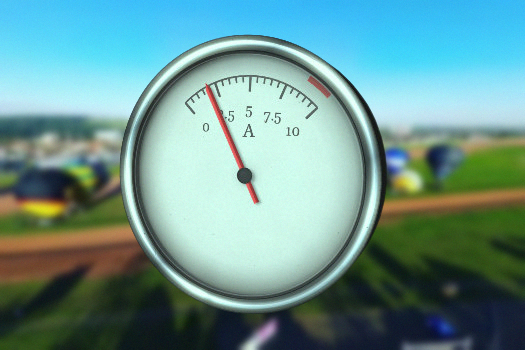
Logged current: 2 A
